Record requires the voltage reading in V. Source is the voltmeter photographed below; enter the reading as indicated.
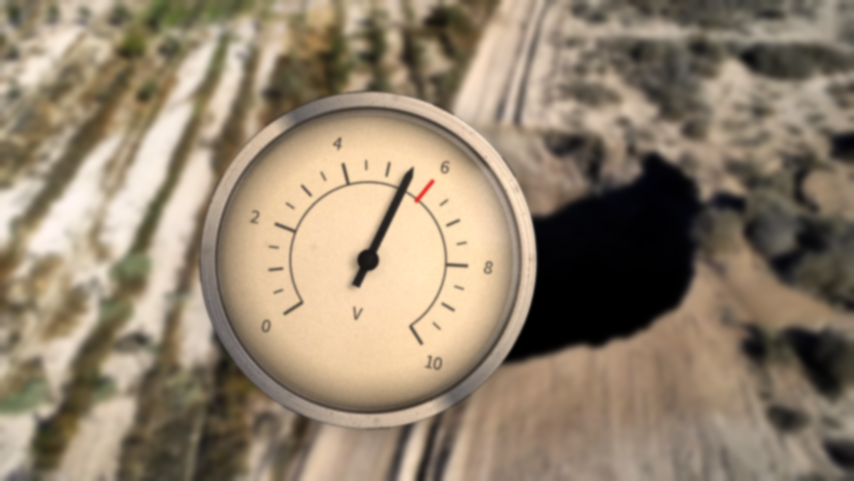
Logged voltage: 5.5 V
